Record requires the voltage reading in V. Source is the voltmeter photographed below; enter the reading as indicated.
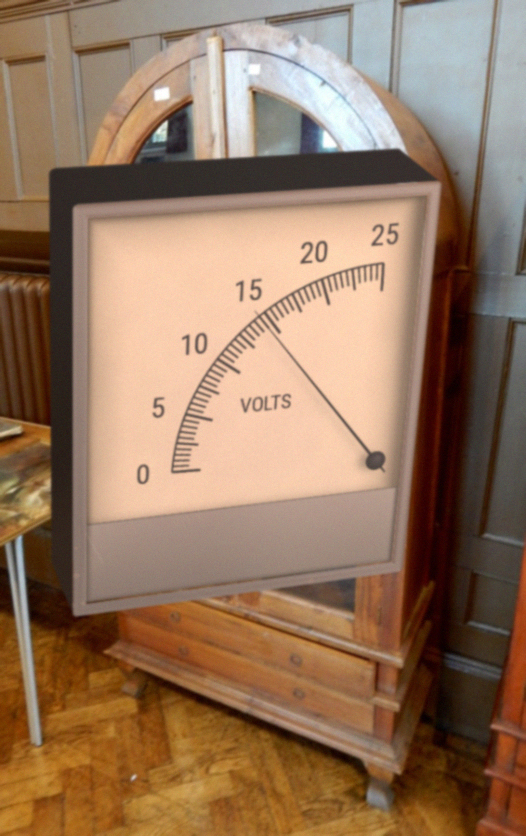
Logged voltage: 14.5 V
